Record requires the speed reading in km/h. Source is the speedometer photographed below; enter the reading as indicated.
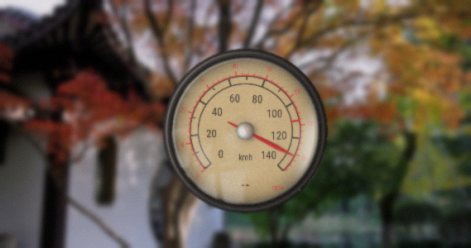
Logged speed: 130 km/h
